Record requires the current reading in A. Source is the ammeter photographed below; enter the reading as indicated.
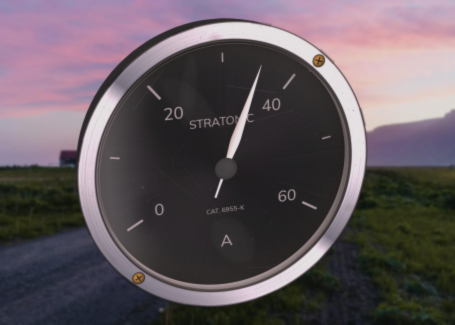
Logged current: 35 A
